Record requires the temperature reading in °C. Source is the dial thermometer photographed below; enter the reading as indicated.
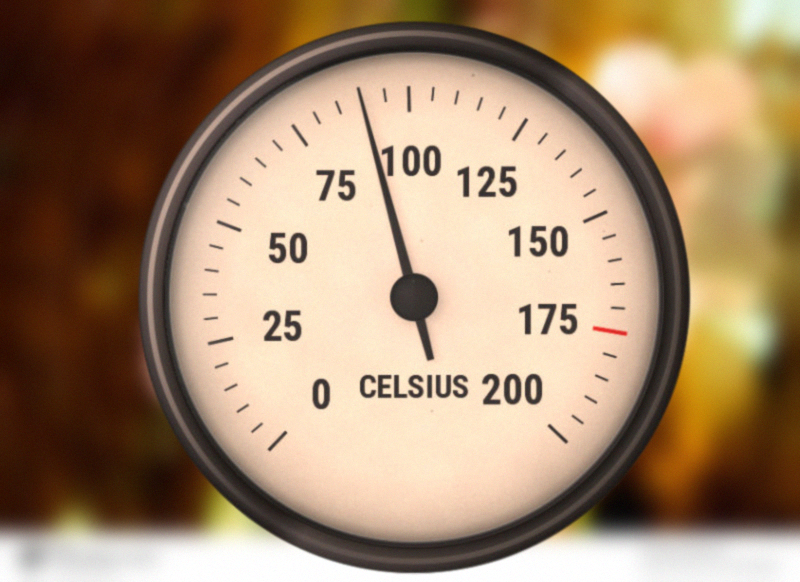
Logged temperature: 90 °C
